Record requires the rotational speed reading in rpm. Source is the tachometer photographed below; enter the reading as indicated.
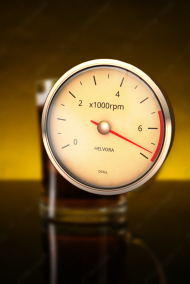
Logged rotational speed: 6750 rpm
